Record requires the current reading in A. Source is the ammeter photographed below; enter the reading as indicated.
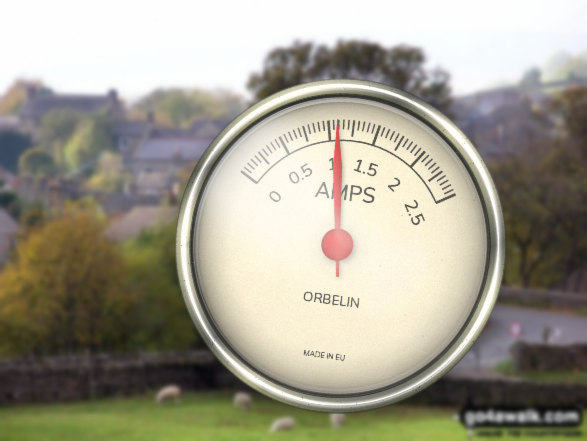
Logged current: 1.1 A
